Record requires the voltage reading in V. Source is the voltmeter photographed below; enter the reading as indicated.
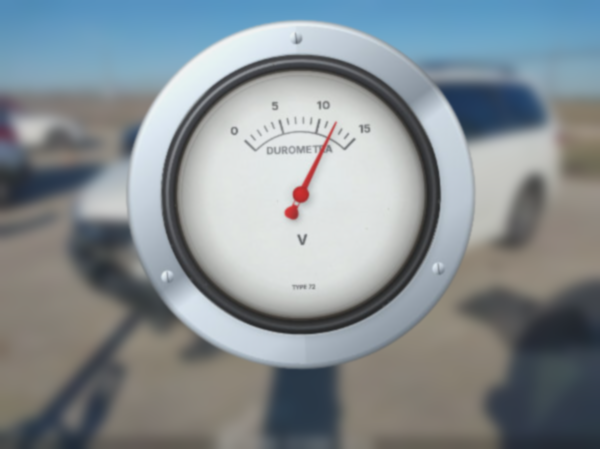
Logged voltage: 12 V
